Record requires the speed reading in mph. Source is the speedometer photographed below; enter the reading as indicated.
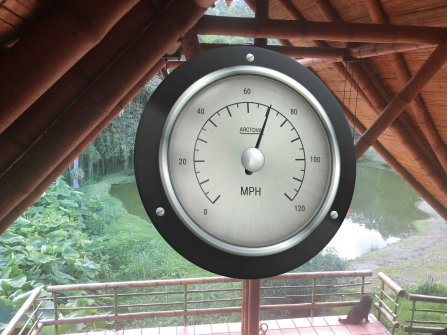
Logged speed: 70 mph
